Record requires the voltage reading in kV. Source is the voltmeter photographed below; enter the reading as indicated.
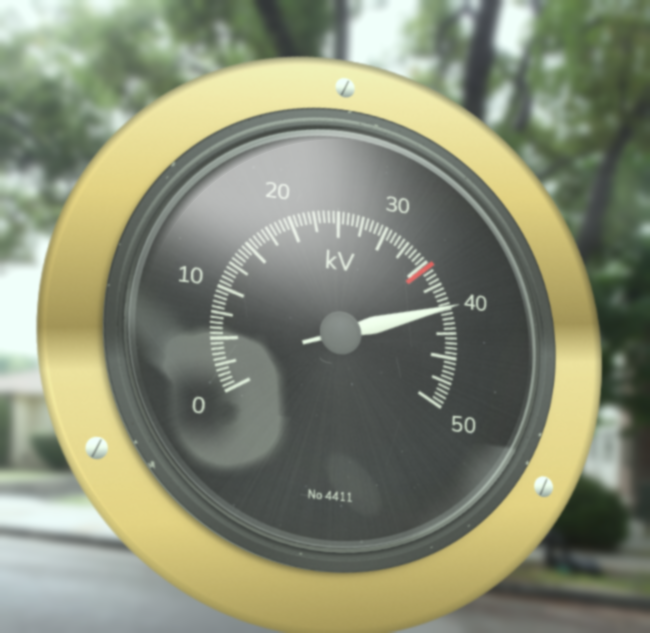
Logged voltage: 40 kV
